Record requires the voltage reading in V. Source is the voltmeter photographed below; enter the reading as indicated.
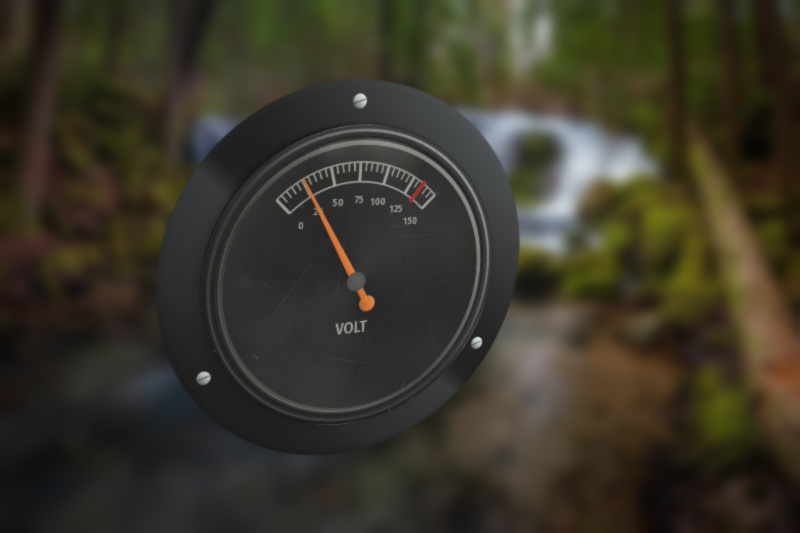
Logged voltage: 25 V
